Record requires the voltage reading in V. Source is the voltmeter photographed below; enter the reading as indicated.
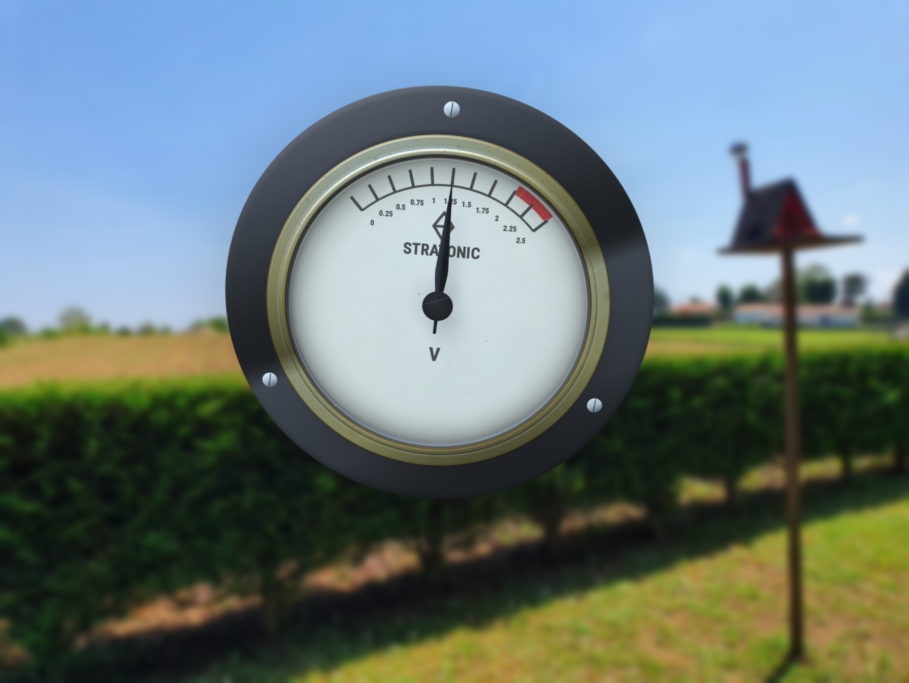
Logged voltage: 1.25 V
